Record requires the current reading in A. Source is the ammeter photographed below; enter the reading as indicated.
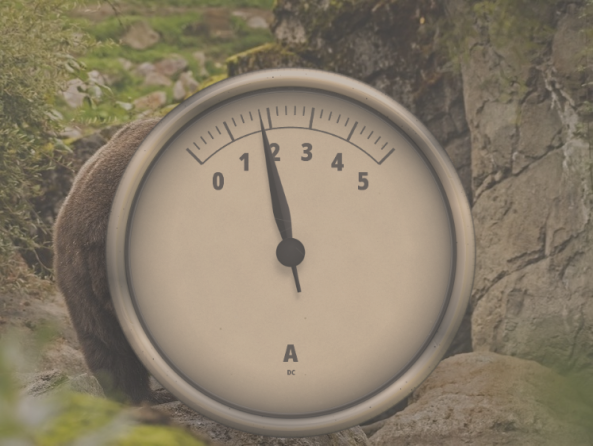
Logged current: 1.8 A
